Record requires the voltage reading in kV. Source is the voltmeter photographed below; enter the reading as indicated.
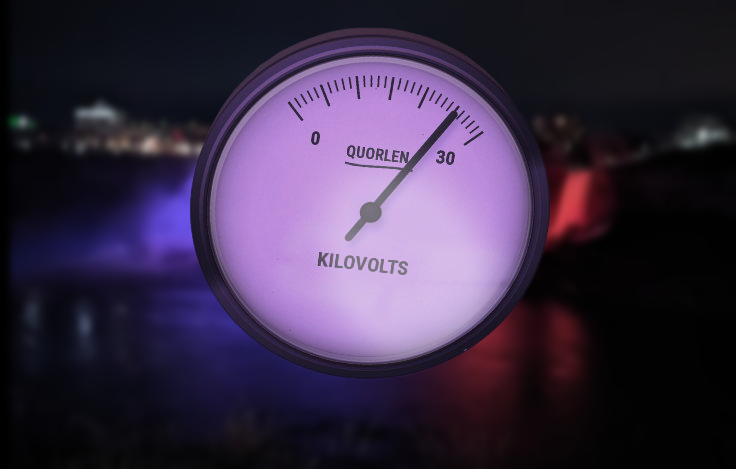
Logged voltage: 25 kV
